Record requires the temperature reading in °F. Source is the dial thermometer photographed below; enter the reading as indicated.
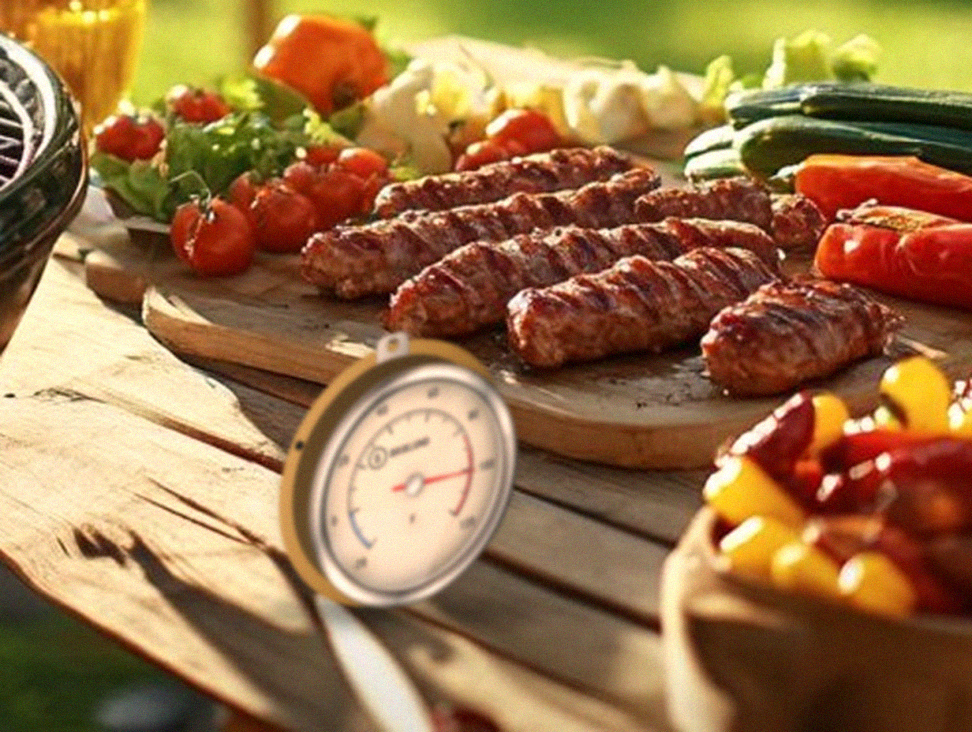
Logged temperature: 100 °F
